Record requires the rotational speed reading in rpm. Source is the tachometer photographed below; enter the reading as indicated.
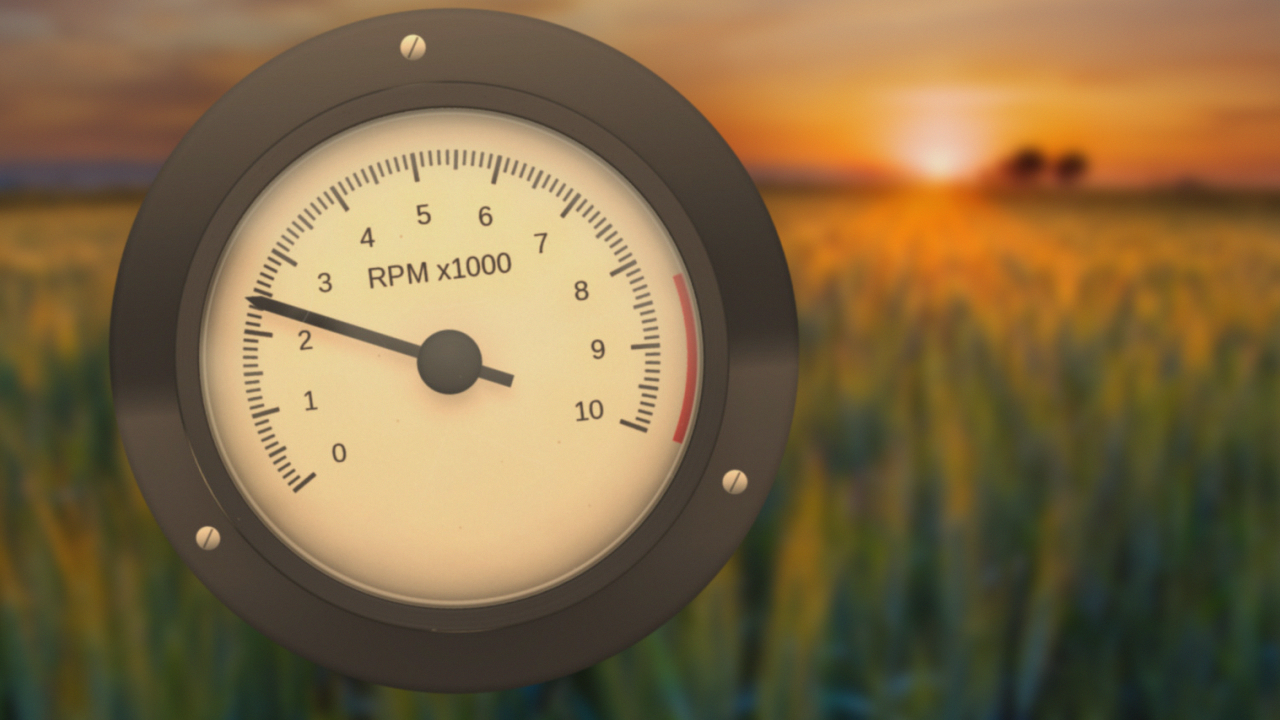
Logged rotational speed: 2400 rpm
